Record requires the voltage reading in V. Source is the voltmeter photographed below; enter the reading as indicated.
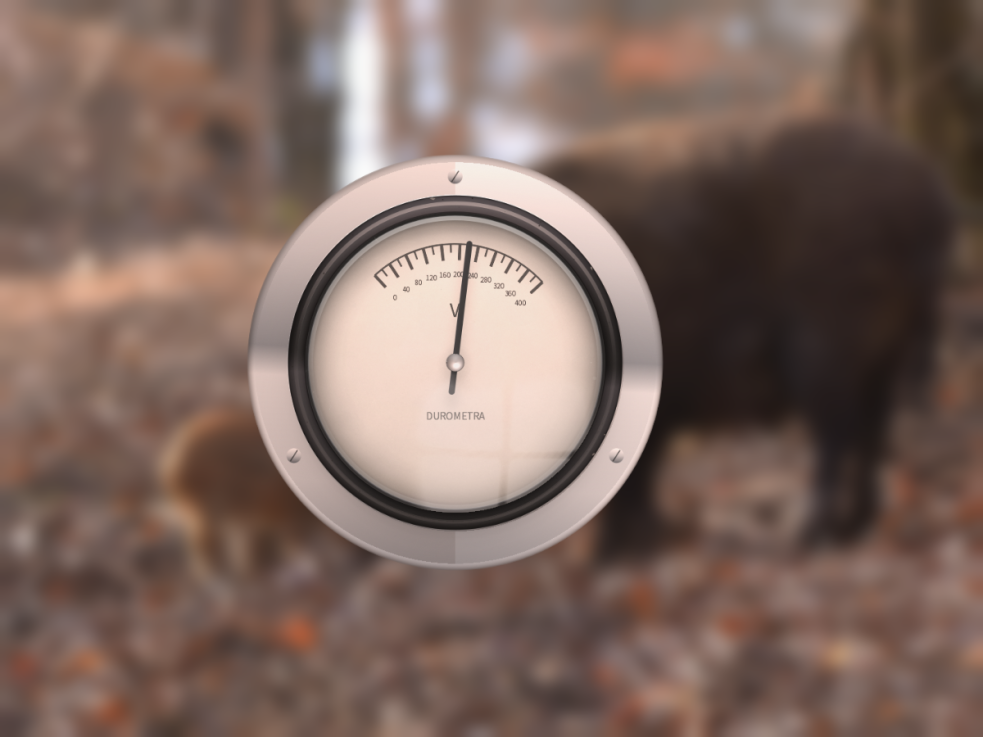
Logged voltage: 220 V
